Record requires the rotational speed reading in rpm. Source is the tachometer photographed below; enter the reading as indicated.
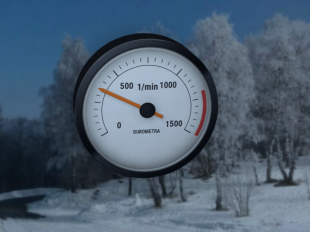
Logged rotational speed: 350 rpm
